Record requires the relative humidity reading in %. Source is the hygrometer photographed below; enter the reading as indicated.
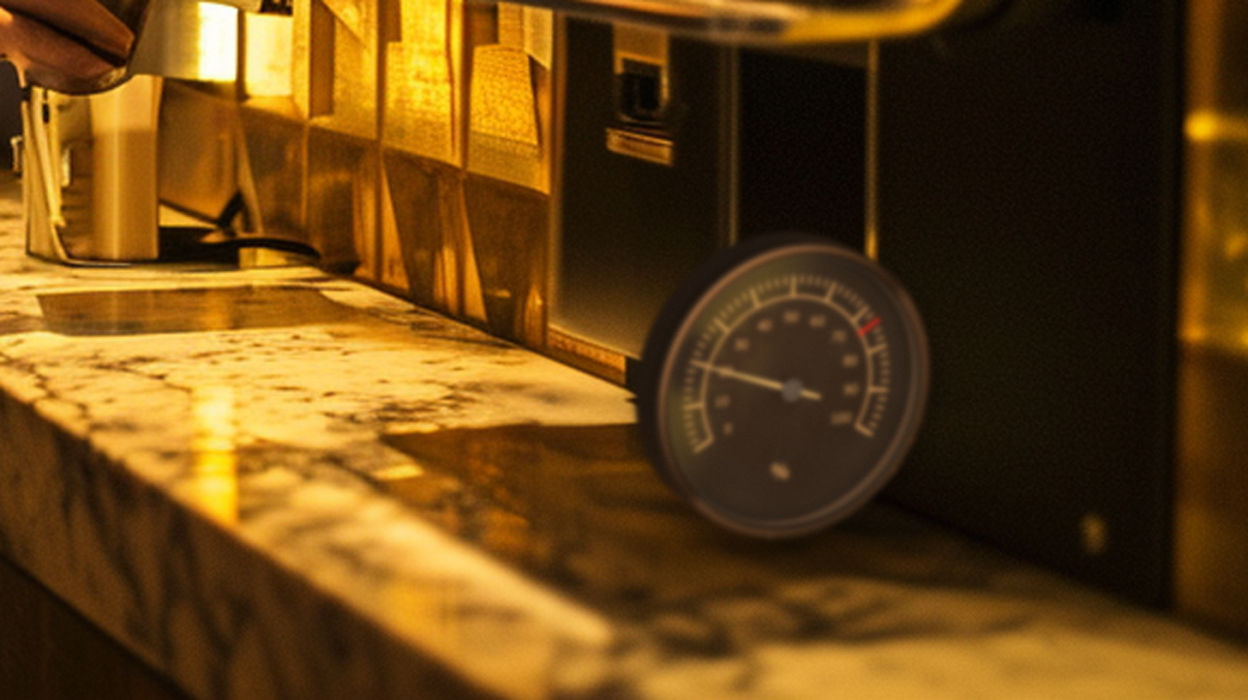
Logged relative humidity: 20 %
